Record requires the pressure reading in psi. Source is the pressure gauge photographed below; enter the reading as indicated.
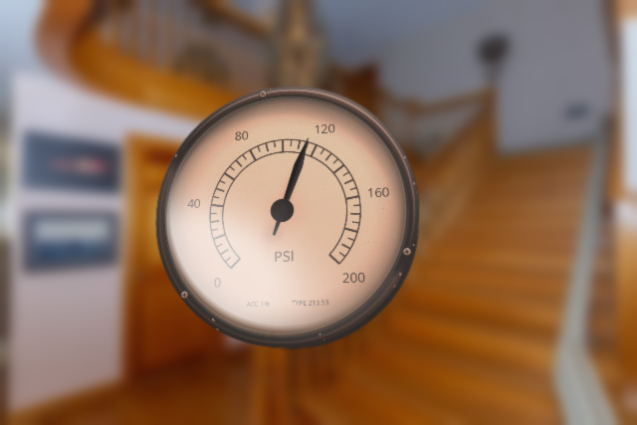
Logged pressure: 115 psi
